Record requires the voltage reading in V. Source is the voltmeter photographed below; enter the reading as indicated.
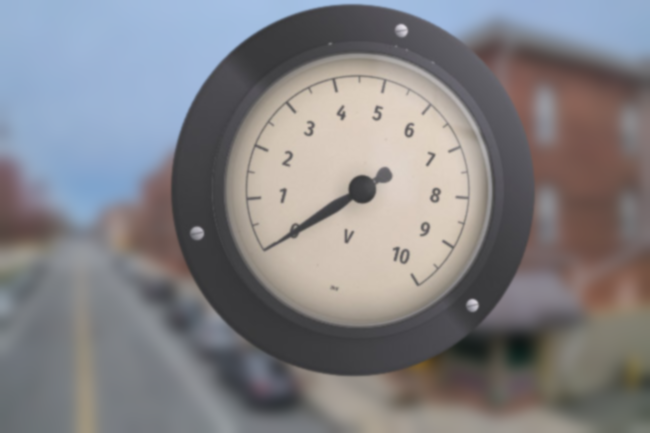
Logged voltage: 0 V
